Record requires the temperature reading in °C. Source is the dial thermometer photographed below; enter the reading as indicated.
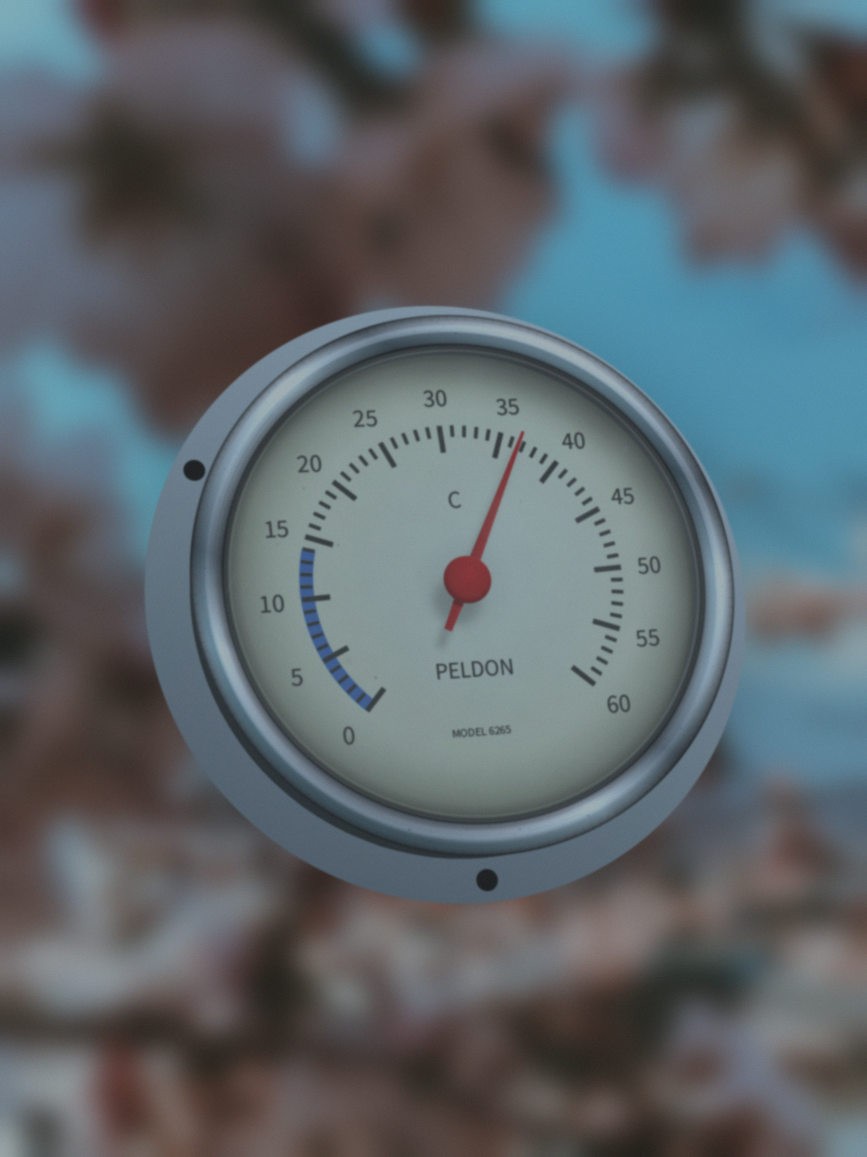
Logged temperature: 36.5 °C
